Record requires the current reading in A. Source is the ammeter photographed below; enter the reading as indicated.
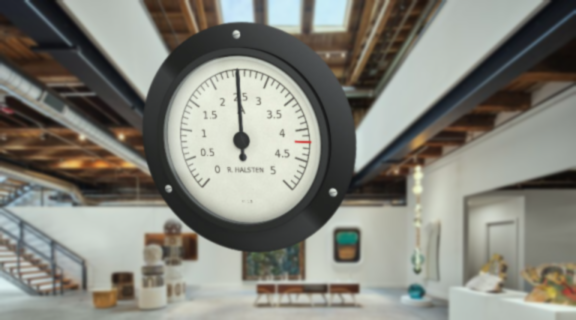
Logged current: 2.5 A
